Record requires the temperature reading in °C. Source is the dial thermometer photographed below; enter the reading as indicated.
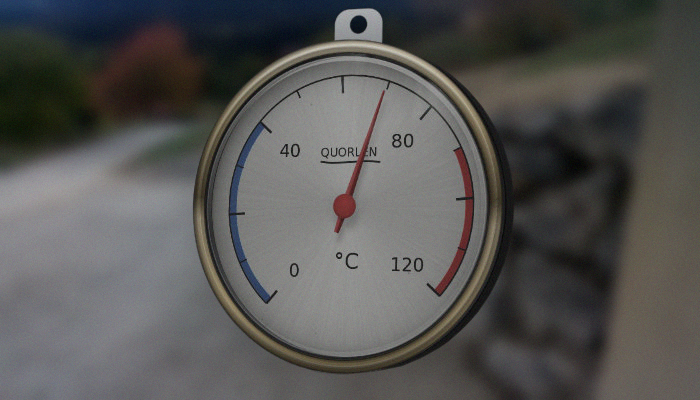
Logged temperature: 70 °C
